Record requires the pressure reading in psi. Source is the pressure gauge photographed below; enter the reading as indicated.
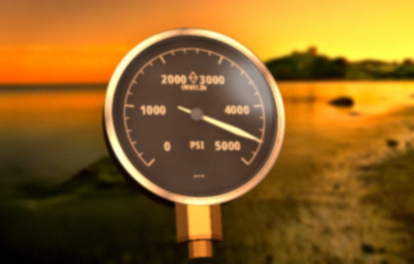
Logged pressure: 4600 psi
